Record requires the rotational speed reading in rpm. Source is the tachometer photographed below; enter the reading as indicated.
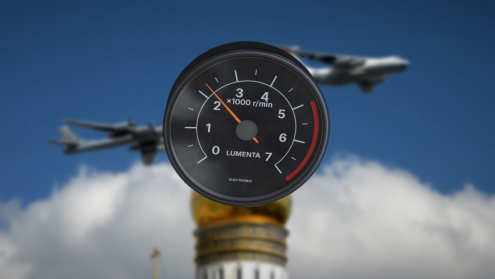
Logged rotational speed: 2250 rpm
